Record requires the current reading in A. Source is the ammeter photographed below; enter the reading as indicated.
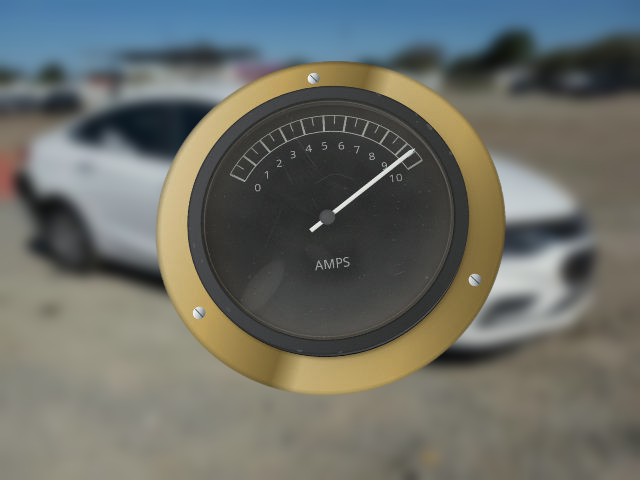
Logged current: 9.5 A
